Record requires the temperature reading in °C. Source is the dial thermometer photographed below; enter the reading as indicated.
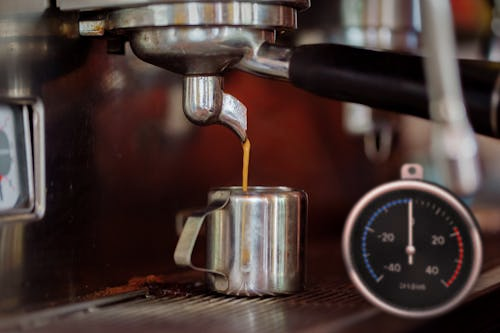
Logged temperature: 0 °C
